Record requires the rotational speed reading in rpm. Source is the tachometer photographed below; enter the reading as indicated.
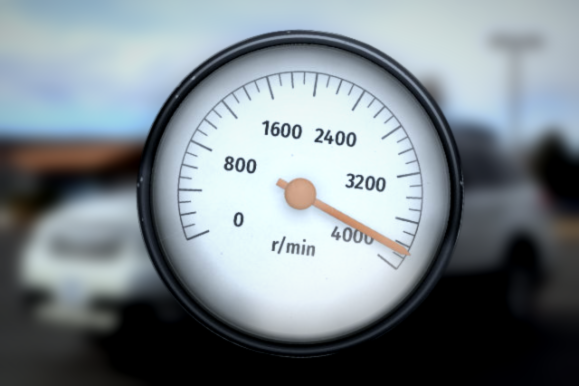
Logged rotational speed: 3850 rpm
